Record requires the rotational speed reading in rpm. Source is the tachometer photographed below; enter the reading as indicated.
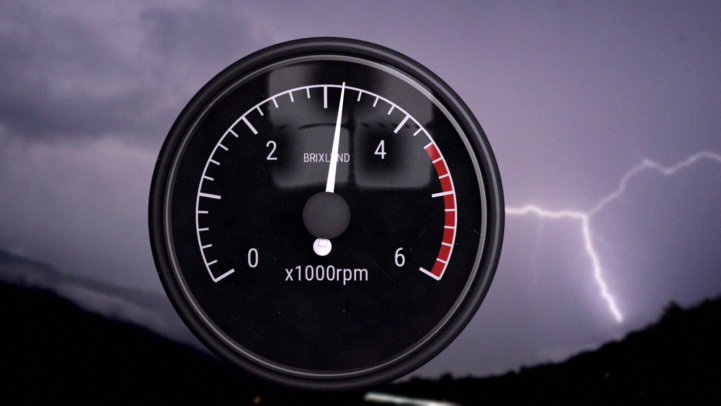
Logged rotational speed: 3200 rpm
